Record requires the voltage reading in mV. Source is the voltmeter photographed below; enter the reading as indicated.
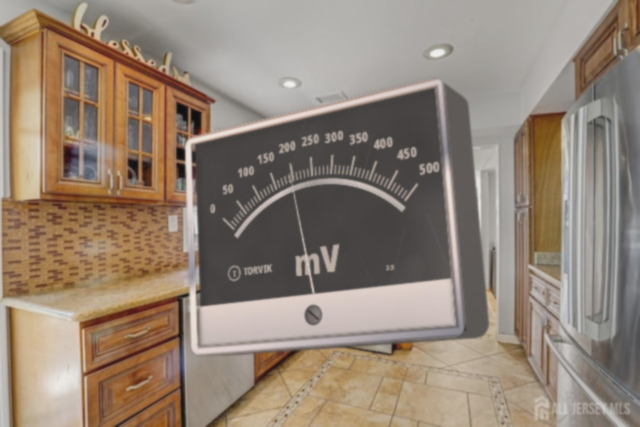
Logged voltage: 200 mV
